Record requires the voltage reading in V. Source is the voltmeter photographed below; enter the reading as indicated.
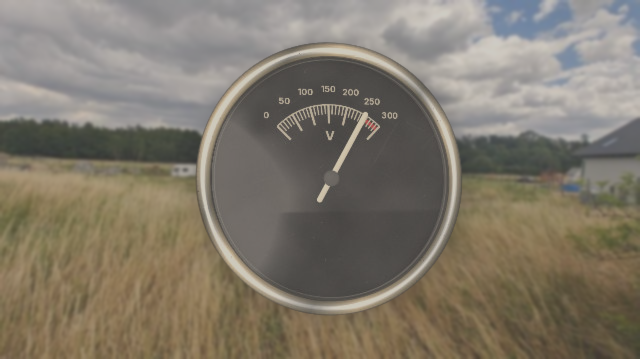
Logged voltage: 250 V
